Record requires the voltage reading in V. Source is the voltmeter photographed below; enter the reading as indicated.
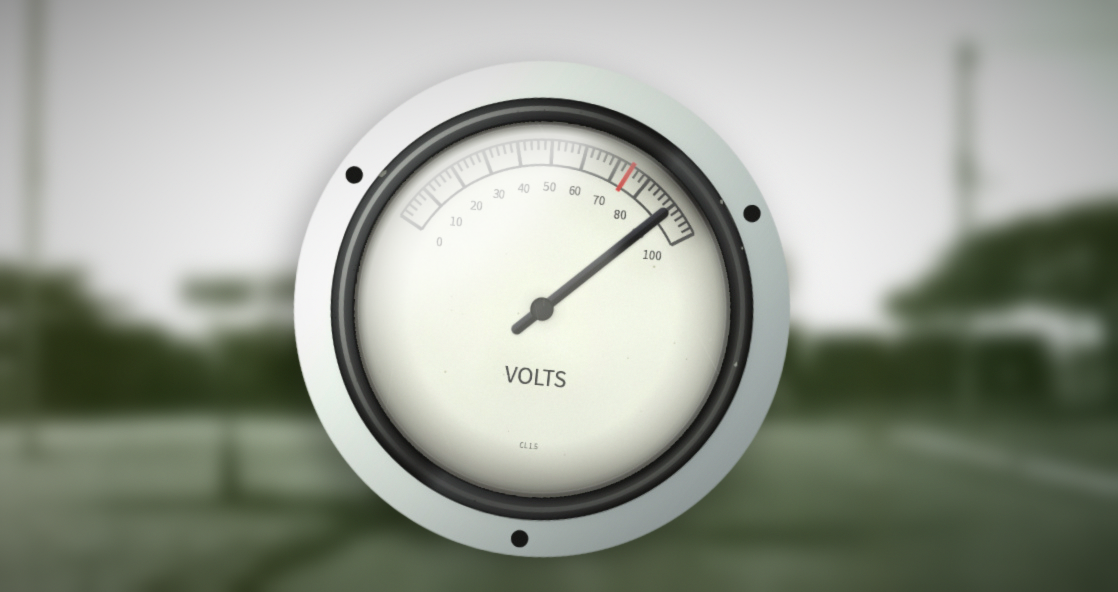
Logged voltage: 90 V
